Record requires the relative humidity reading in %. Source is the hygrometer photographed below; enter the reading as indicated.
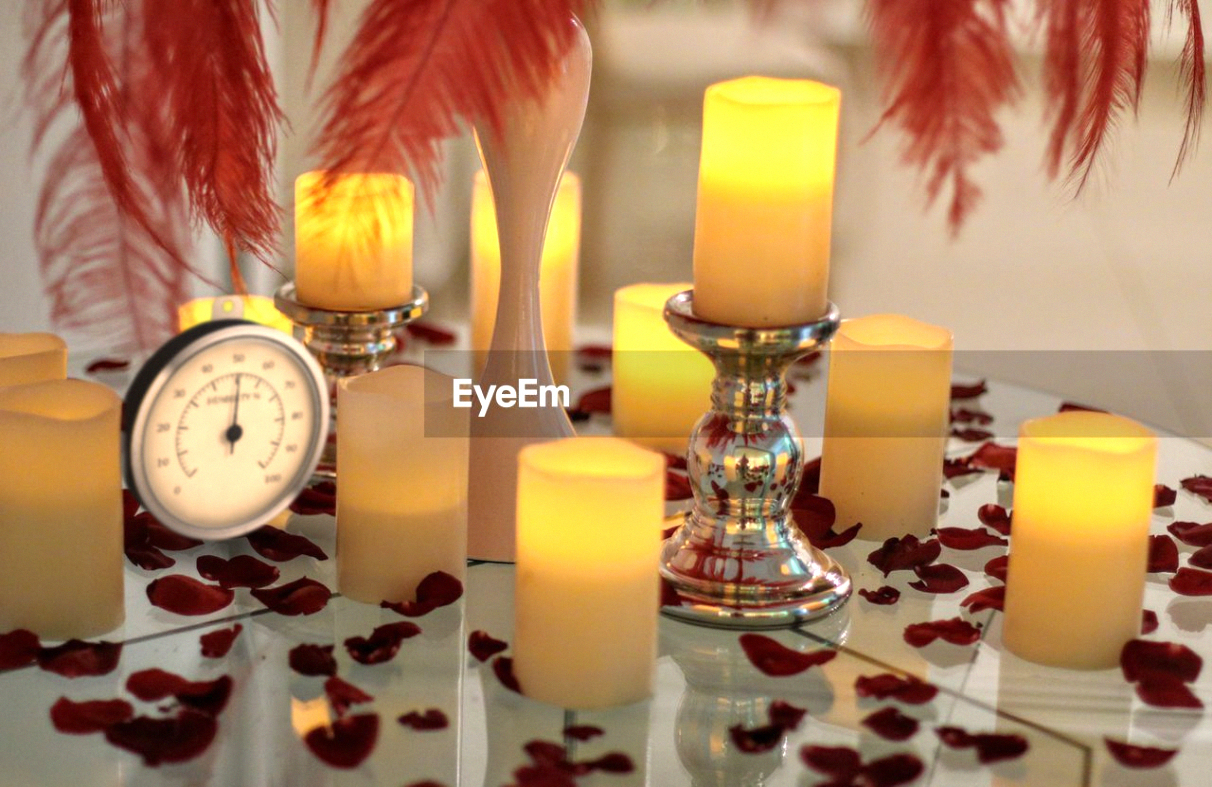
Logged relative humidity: 50 %
